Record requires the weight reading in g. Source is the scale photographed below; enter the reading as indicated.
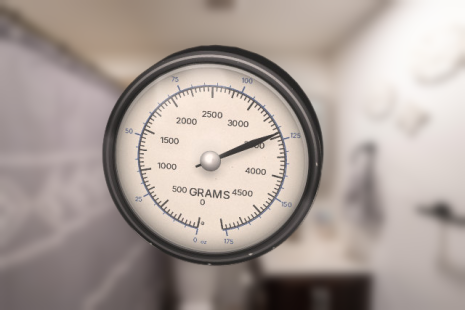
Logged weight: 3450 g
